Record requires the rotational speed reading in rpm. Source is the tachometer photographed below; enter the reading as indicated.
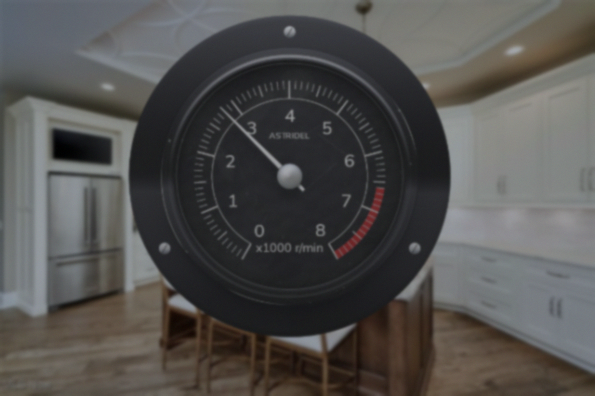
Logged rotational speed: 2800 rpm
